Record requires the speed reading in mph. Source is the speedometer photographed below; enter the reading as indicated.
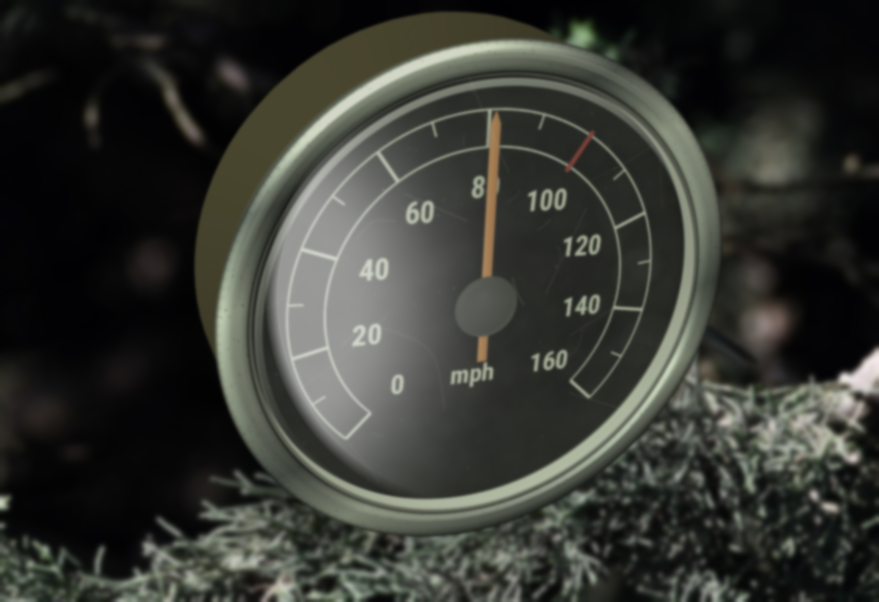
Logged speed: 80 mph
